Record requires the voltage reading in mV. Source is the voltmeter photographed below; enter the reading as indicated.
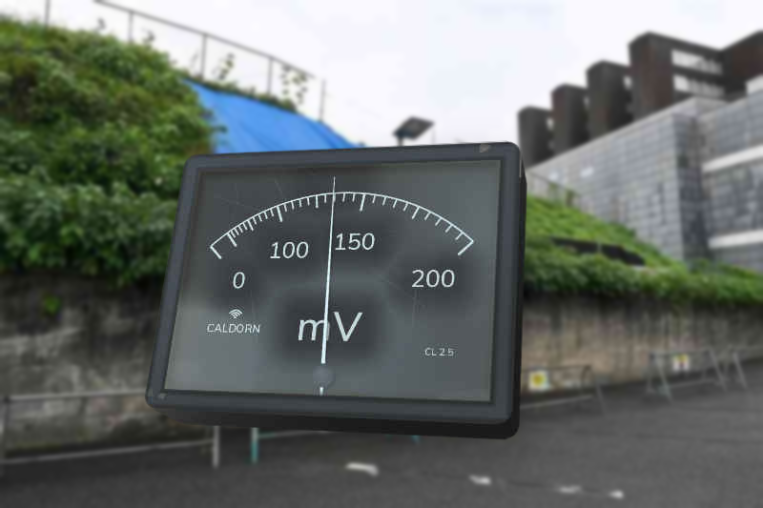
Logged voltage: 135 mV
